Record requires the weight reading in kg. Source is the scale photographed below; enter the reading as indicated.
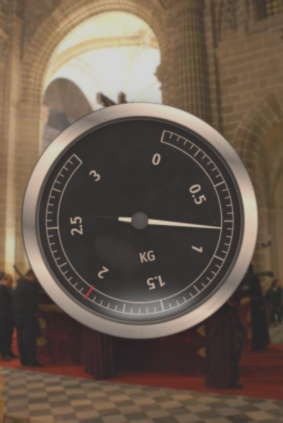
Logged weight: 0.8 kg
